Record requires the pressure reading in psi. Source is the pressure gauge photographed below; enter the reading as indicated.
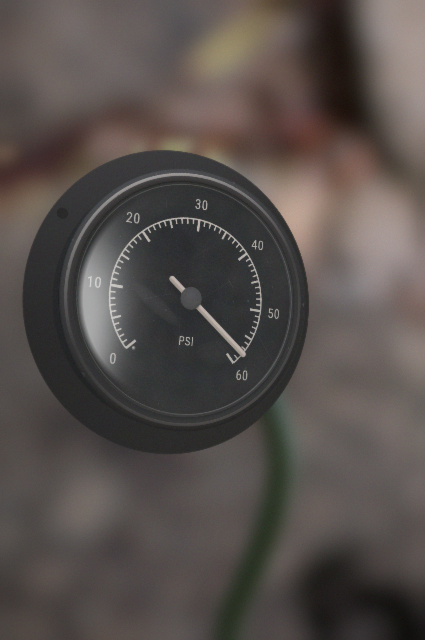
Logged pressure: 58 psi
